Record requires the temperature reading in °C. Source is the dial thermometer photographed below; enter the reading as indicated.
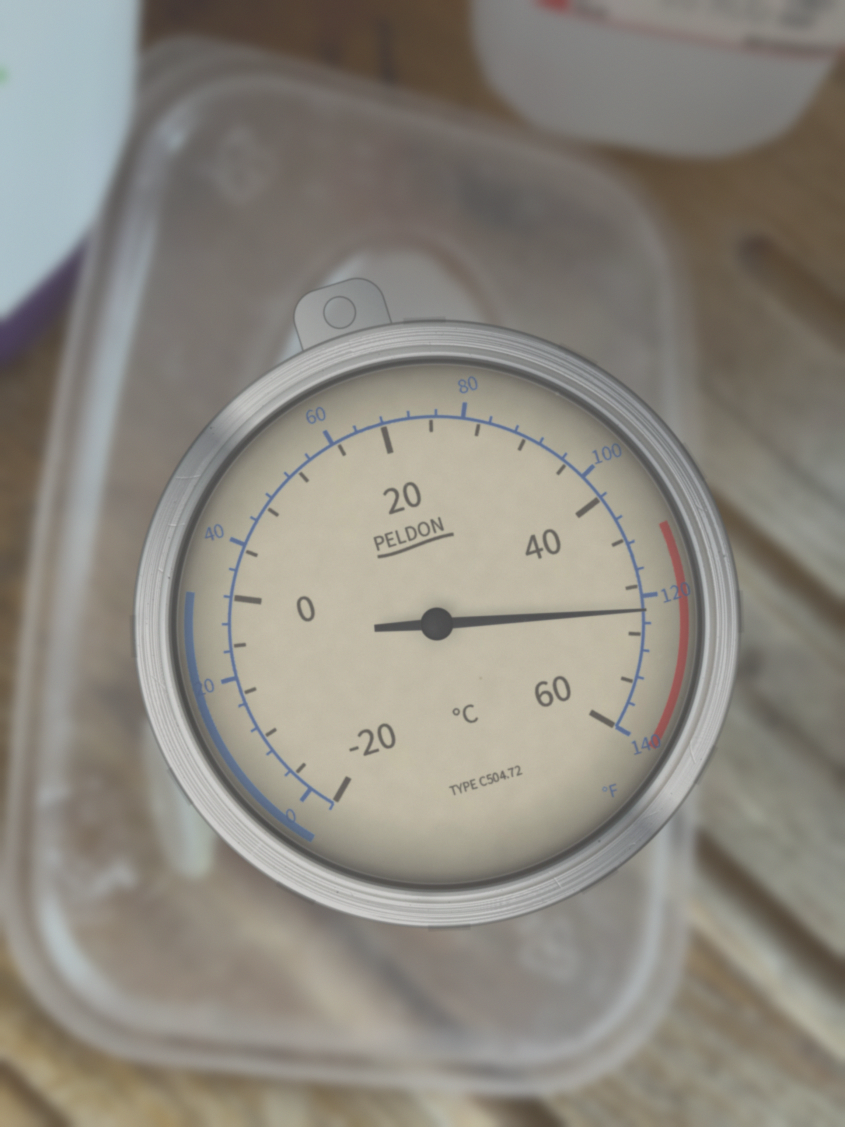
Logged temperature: 50 °C
